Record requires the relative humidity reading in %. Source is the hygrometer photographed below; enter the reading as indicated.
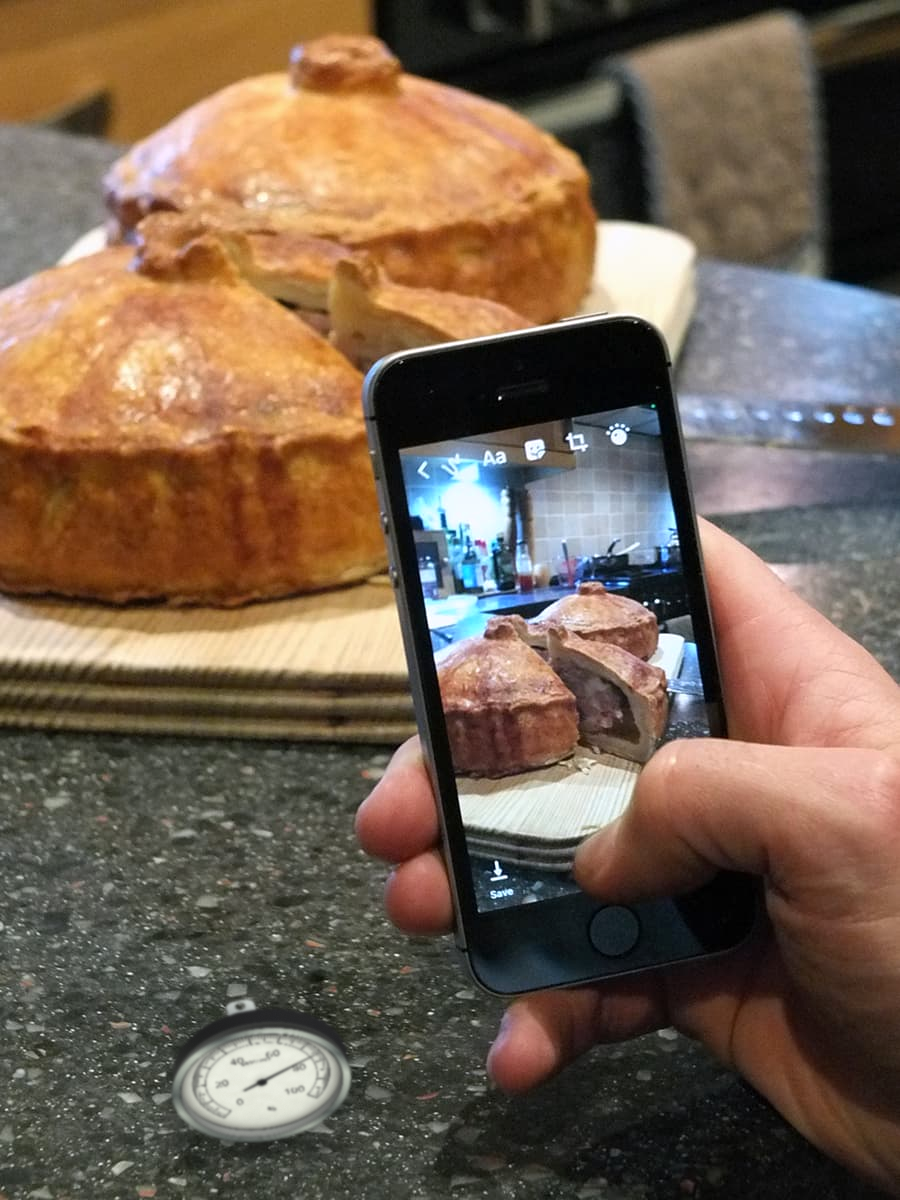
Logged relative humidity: 75 %
